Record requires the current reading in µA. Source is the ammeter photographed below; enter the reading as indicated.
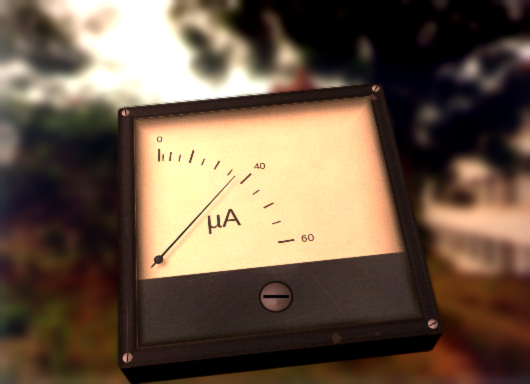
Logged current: 37.5 µA
